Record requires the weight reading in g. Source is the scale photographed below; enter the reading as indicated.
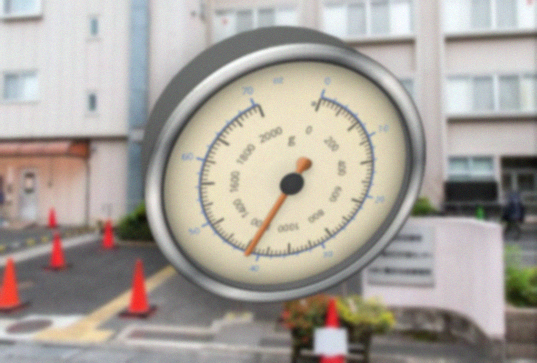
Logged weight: 1200 g
